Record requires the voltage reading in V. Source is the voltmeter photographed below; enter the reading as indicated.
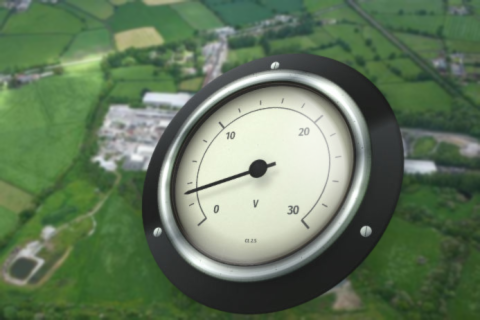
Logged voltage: 3 V
